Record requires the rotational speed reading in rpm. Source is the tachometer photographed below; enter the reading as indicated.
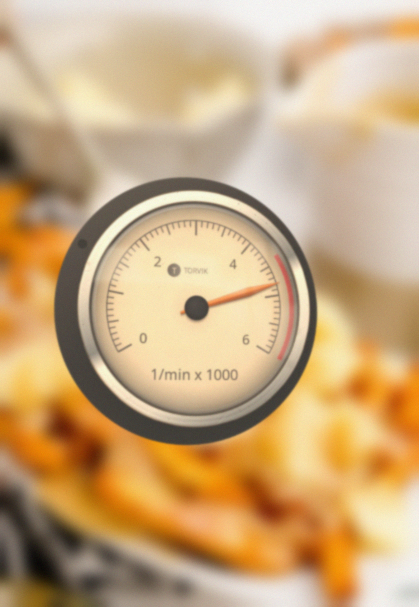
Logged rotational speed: 4800 rpm
